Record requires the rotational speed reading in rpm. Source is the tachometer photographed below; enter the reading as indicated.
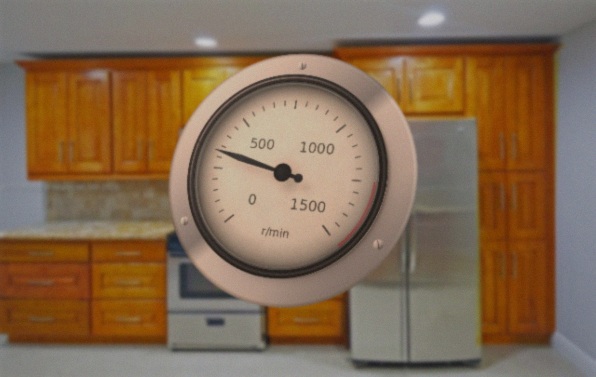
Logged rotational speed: 325 rpm
